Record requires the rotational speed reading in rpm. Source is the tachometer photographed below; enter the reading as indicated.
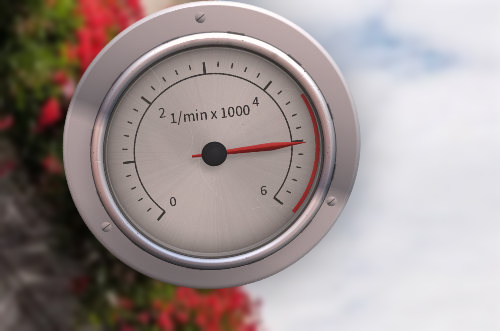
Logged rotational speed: 5000 rpm
